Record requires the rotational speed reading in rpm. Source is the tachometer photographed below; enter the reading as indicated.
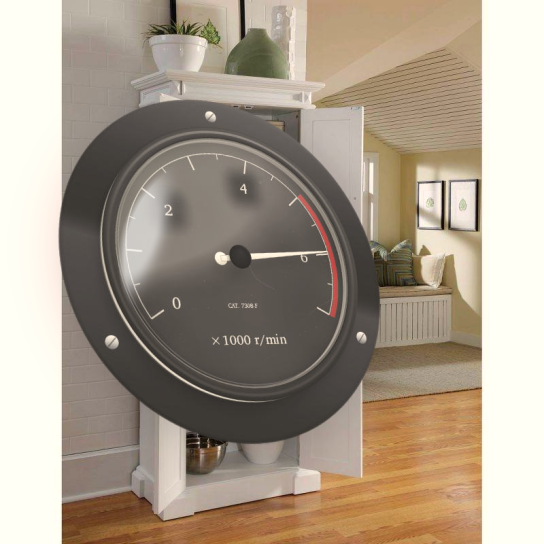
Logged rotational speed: 6000 rpm
